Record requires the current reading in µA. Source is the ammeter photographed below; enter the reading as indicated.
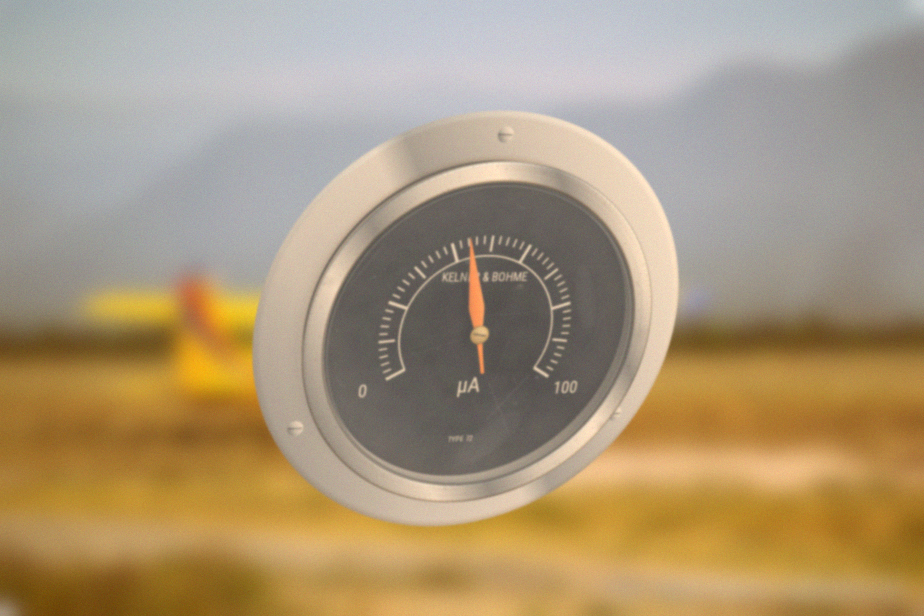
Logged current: 44 µA
